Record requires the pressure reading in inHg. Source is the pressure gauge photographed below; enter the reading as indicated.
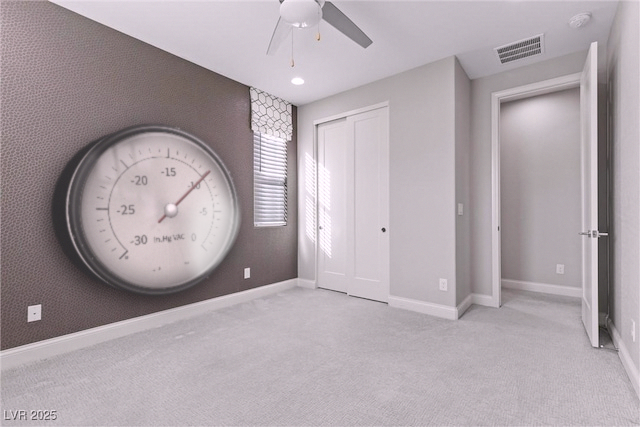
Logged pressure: -10 inHg
